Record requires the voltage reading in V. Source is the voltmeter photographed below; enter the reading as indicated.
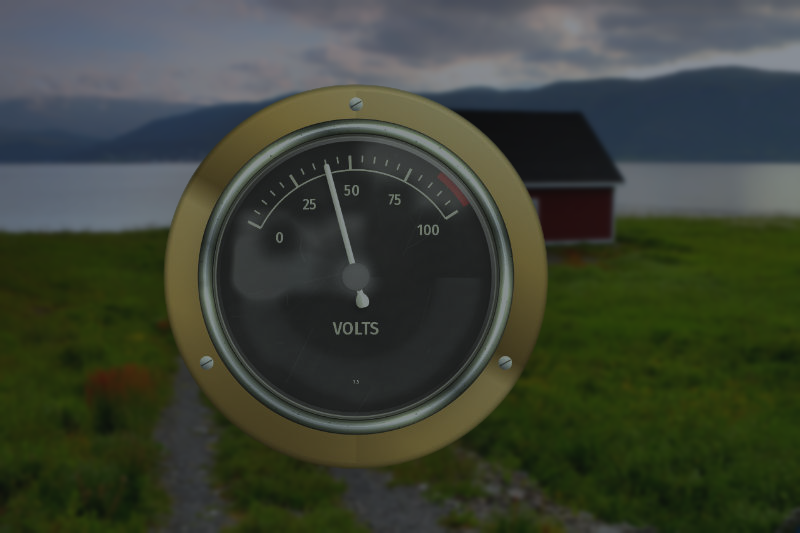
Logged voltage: 40 V
